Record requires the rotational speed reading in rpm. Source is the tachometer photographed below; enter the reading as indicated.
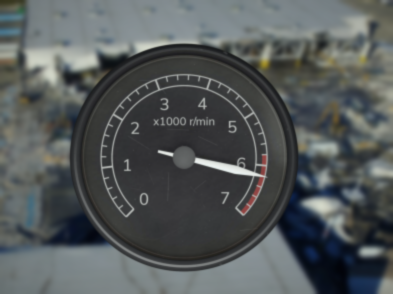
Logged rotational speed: 6200 rpm
